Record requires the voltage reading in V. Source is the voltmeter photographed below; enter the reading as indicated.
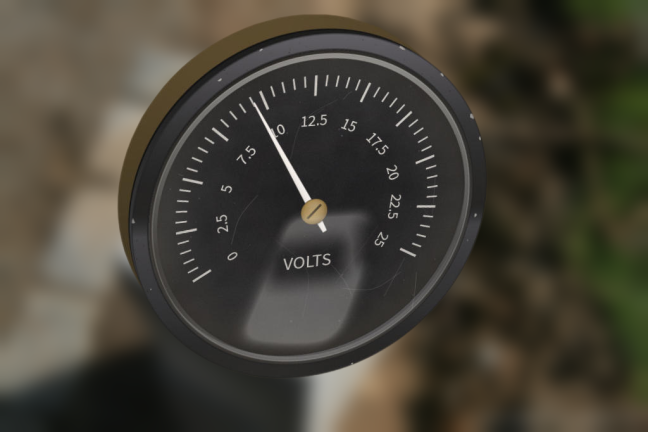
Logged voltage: 9.5 V
